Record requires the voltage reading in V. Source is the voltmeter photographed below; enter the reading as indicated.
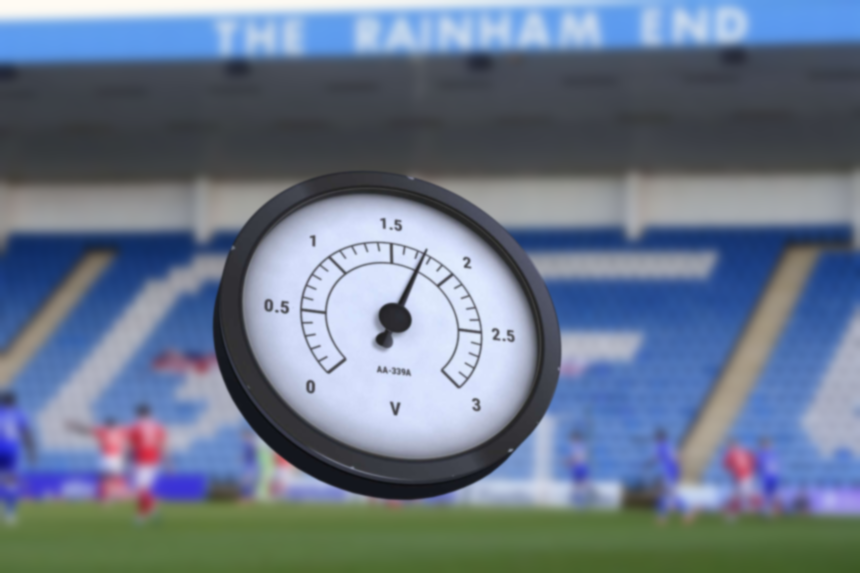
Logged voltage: 1.75 V
